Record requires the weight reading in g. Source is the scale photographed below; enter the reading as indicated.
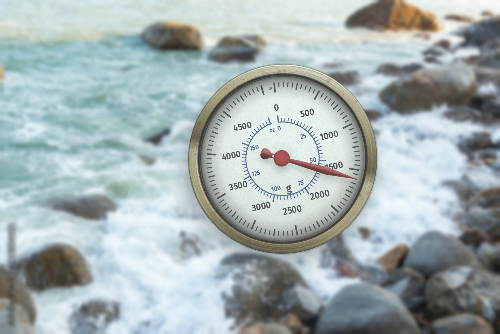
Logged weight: 1600 g
